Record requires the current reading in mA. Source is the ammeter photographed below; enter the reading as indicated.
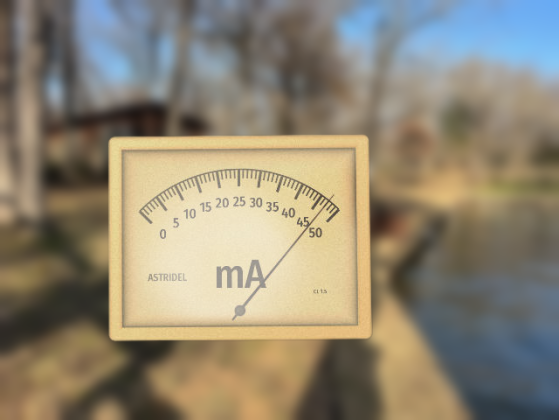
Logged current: 47 mA
